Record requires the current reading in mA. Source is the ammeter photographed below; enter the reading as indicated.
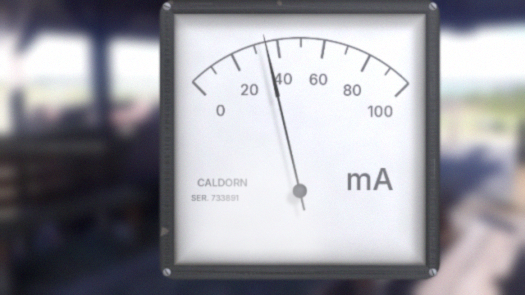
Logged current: 35 mA
